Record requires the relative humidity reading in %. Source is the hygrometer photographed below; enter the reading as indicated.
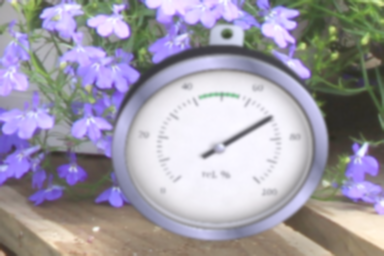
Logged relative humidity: 70 %
